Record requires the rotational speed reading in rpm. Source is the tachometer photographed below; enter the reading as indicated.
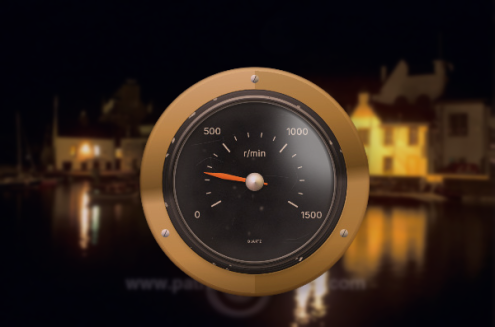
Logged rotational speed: 250 rpm
